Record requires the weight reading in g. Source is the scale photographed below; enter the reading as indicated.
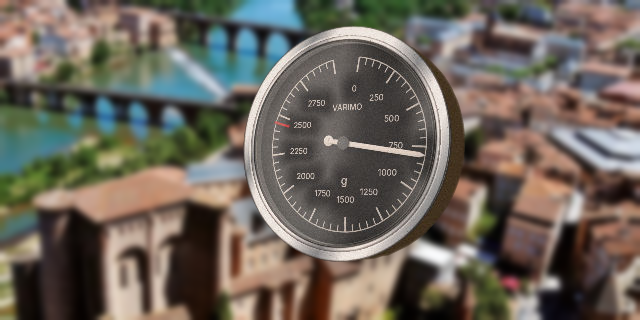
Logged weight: 800 g
